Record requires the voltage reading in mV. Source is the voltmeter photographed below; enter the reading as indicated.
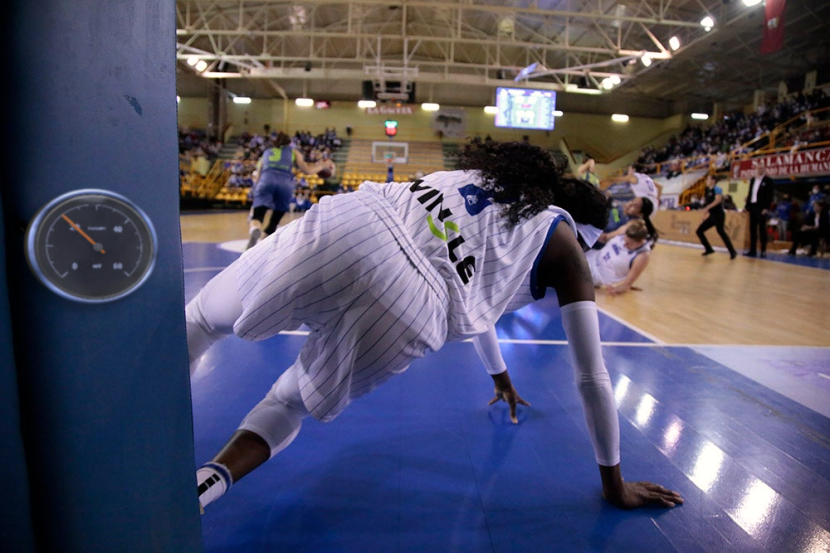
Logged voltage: 20 mV
